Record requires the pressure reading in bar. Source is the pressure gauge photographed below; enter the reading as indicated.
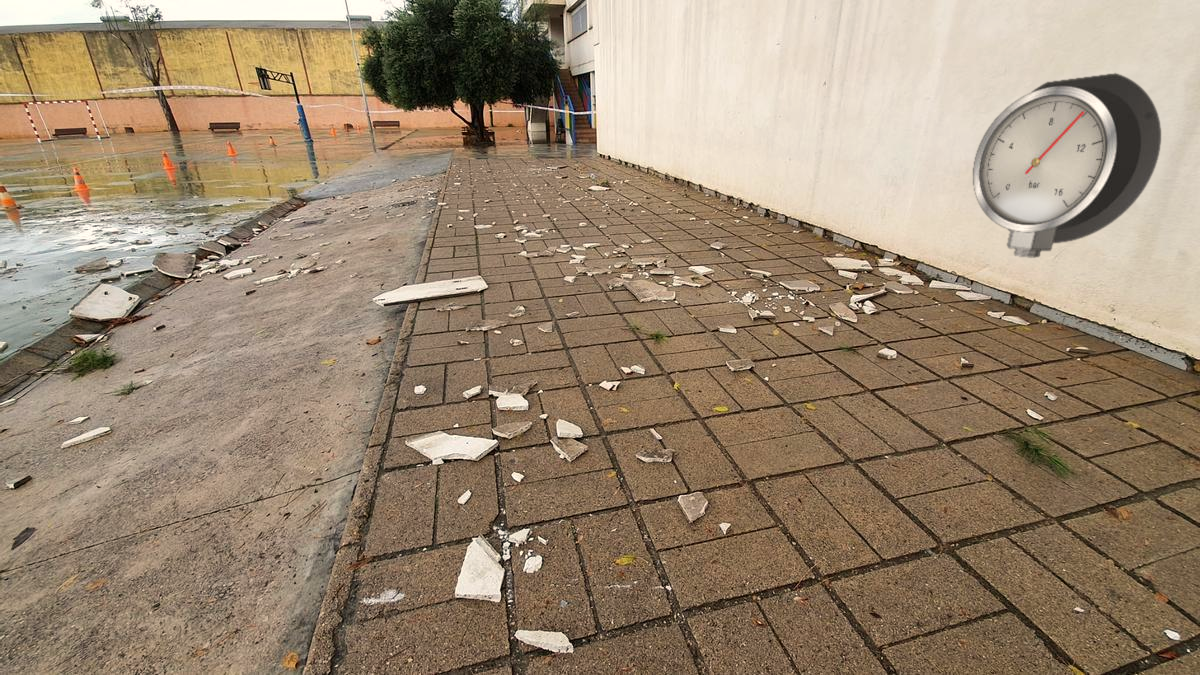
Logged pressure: 10 bar
